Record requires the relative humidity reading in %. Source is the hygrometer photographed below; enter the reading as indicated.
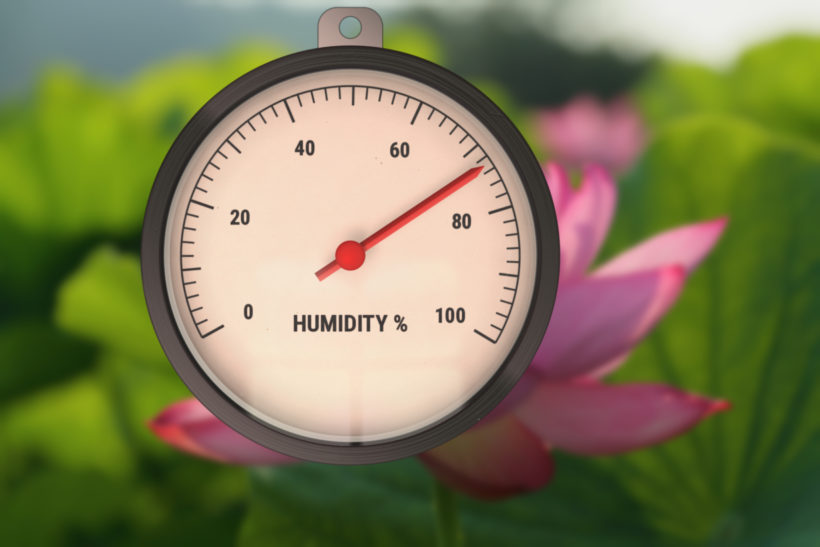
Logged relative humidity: 73 %
